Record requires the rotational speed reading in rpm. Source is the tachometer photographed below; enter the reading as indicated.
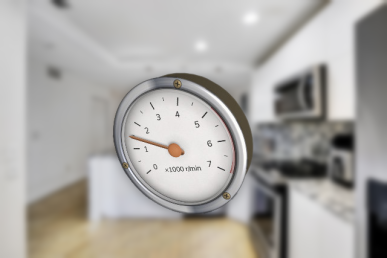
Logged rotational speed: 1500 rpm
